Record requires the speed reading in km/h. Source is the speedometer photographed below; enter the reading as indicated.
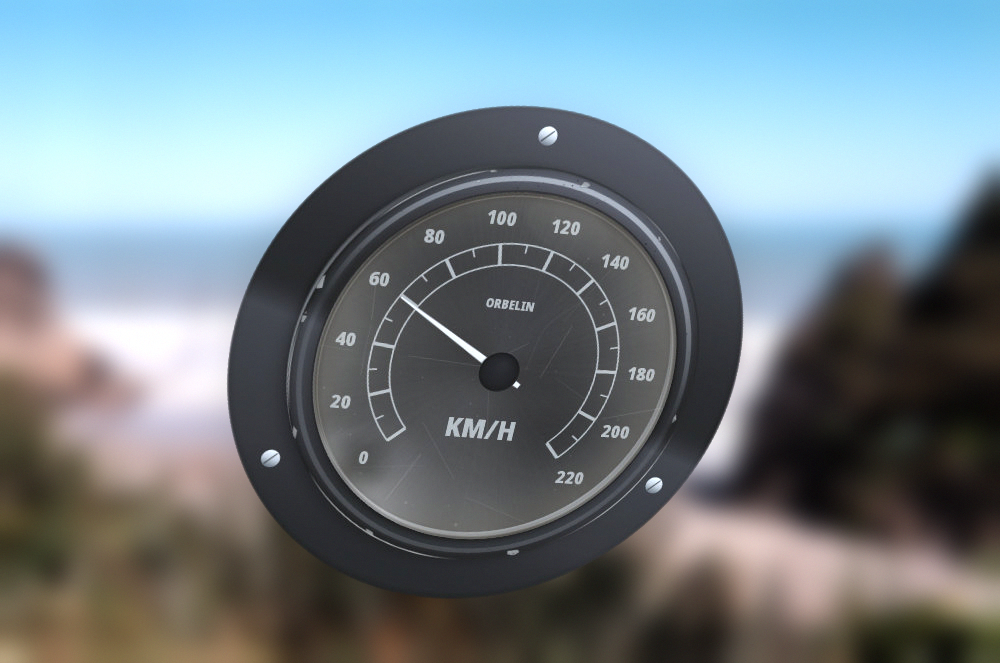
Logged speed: 60 km/h
